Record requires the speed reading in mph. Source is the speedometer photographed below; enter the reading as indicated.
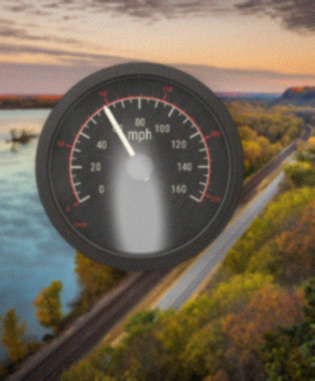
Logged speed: 60 mph
